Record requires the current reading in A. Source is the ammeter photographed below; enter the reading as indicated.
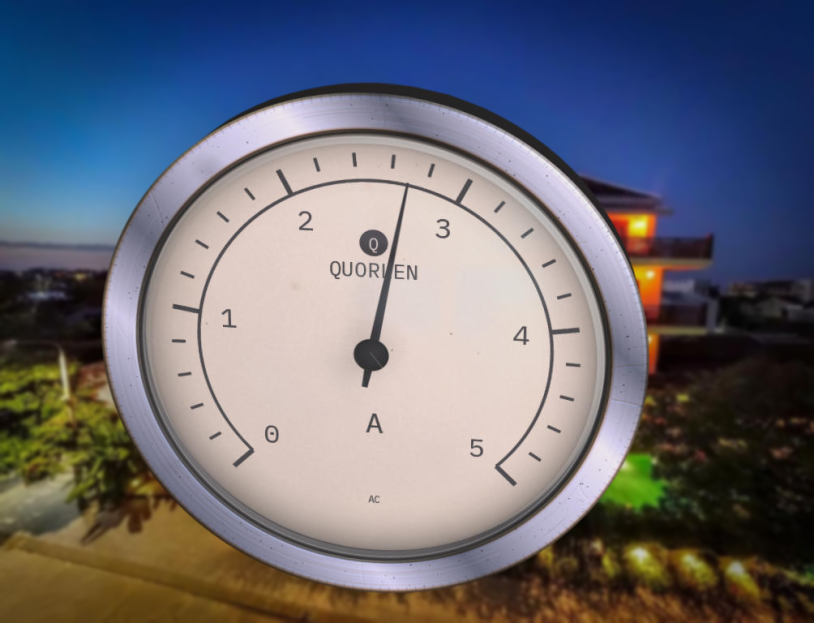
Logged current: 2.7 A
